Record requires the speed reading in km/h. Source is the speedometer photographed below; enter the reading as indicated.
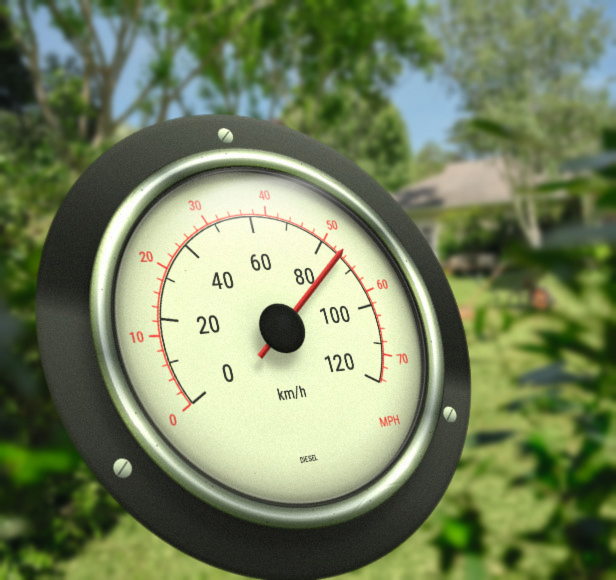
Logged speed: 85 km/h
